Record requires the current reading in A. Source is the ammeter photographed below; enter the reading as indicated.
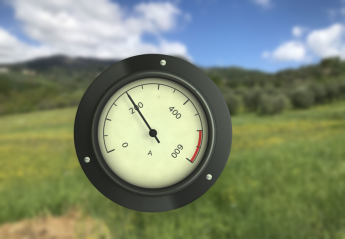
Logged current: 200 A
